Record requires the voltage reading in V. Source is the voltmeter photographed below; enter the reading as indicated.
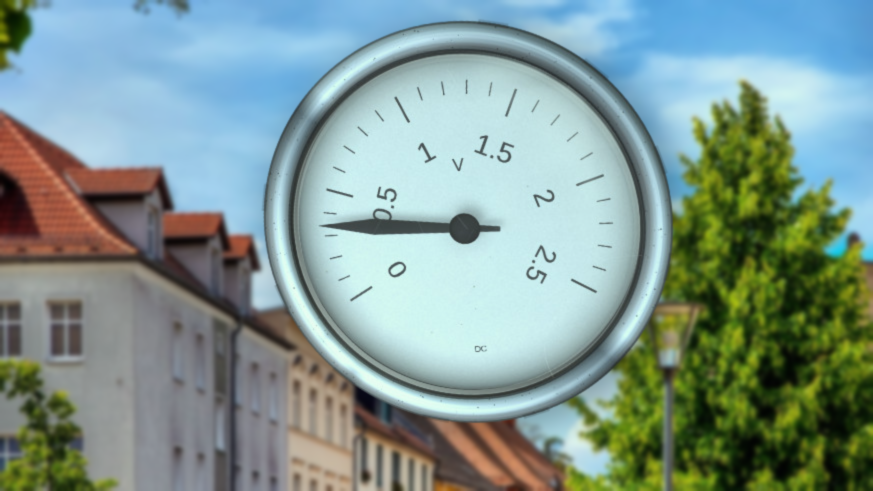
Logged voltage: 0.35 V
